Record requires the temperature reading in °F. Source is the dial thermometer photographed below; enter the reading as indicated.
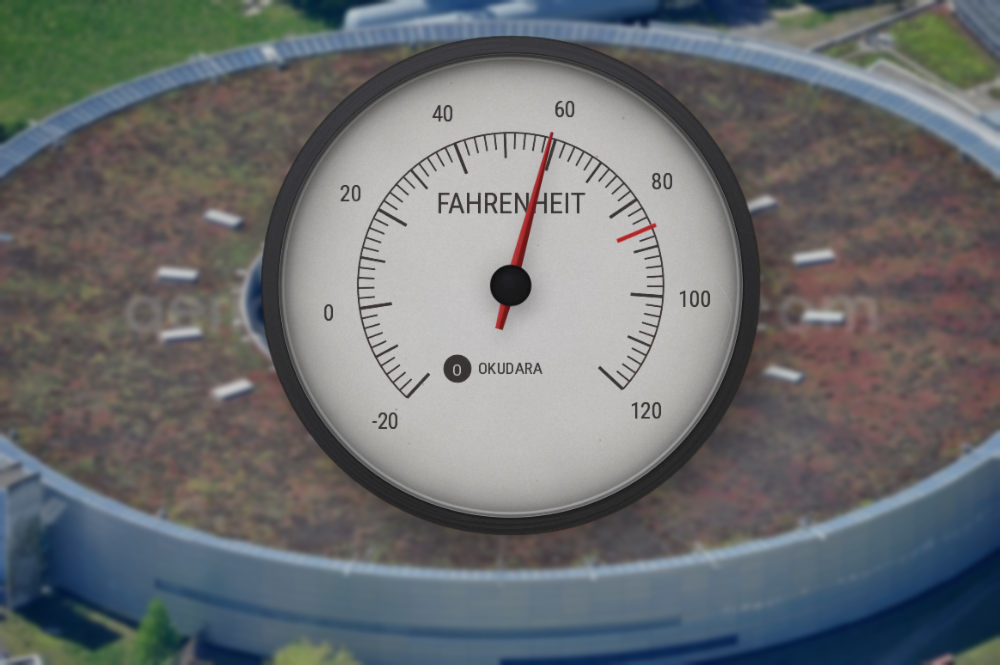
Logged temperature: 59 °F
